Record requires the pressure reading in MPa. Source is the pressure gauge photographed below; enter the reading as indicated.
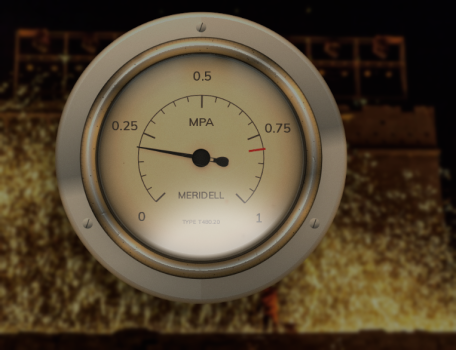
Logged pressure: 0.2 MPa
